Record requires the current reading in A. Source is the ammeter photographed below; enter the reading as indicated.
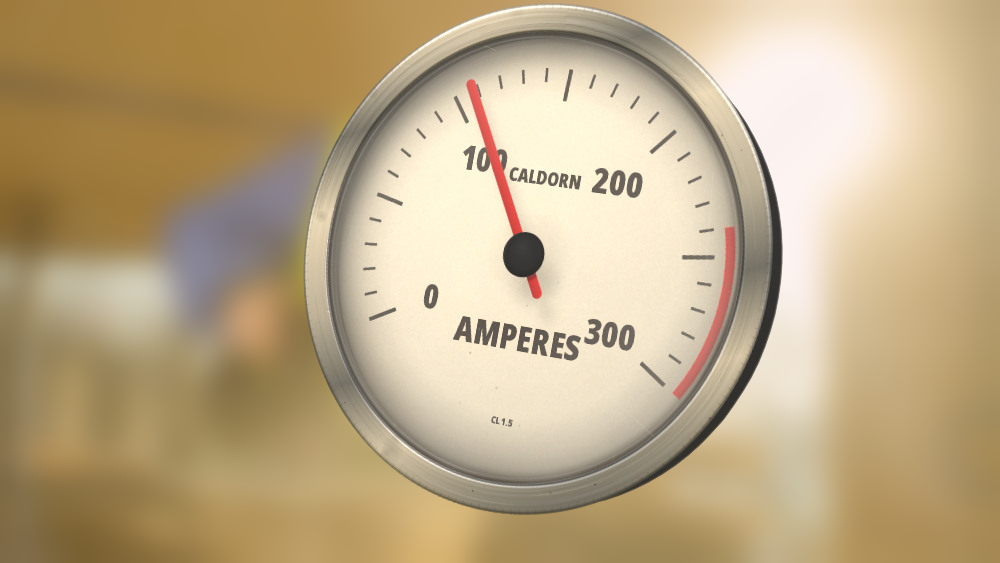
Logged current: 110 A
